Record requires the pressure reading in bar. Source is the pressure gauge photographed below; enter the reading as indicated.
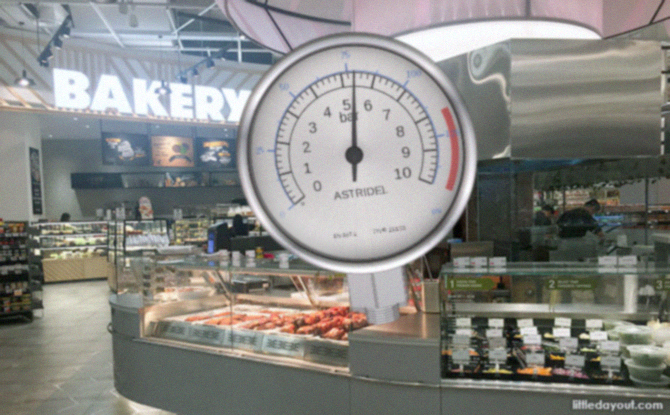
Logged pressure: 5.4 bar
